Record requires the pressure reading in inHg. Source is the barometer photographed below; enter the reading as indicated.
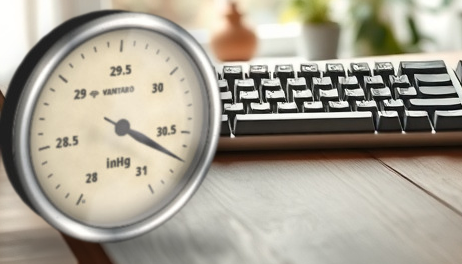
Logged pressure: 30.7 inHg
